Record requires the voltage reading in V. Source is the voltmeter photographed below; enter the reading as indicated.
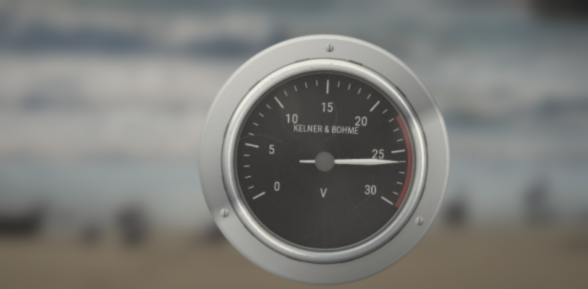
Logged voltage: 26 V
